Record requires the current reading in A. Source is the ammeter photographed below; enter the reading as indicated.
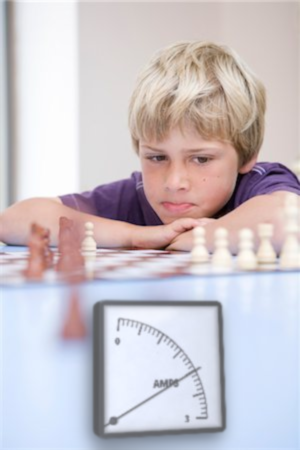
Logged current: 2 A
